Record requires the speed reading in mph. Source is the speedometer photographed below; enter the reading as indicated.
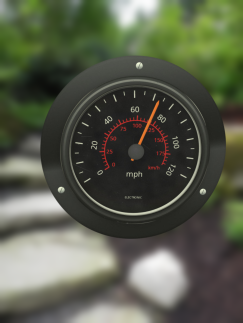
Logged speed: 72.5 mph
